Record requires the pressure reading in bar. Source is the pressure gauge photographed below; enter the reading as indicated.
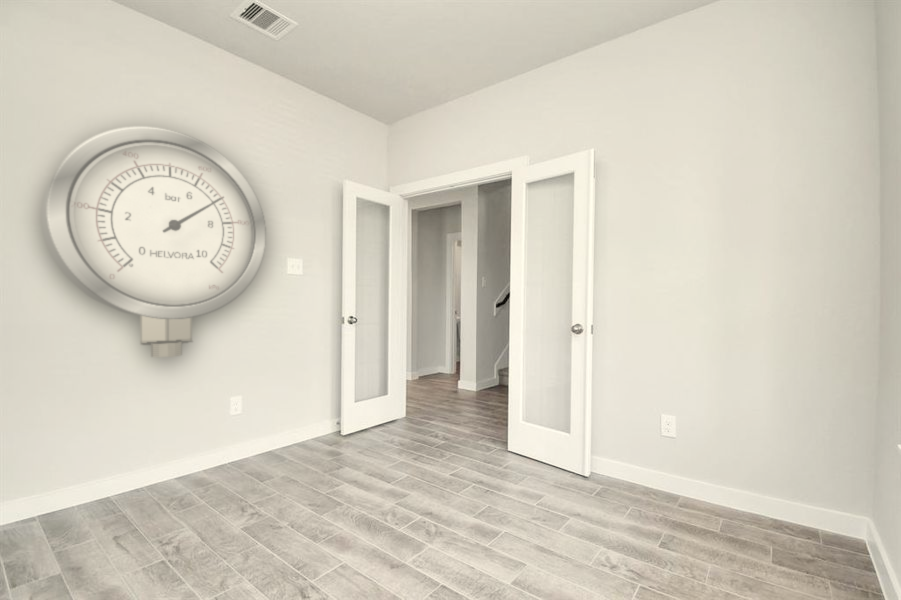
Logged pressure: 7 bar
